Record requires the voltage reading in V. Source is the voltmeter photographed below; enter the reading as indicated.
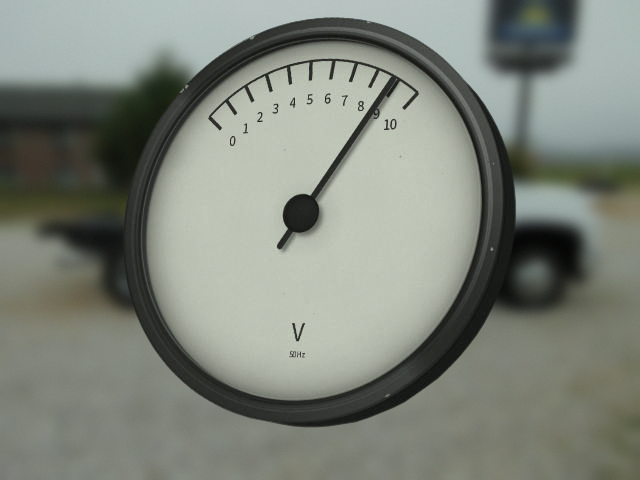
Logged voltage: 9 V
